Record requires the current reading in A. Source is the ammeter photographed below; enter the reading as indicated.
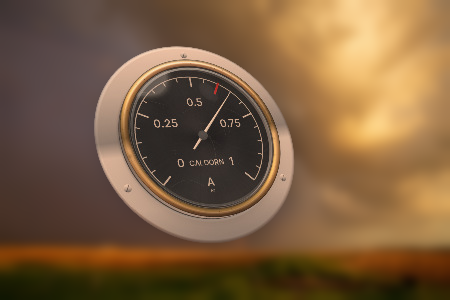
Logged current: 0.65 A
